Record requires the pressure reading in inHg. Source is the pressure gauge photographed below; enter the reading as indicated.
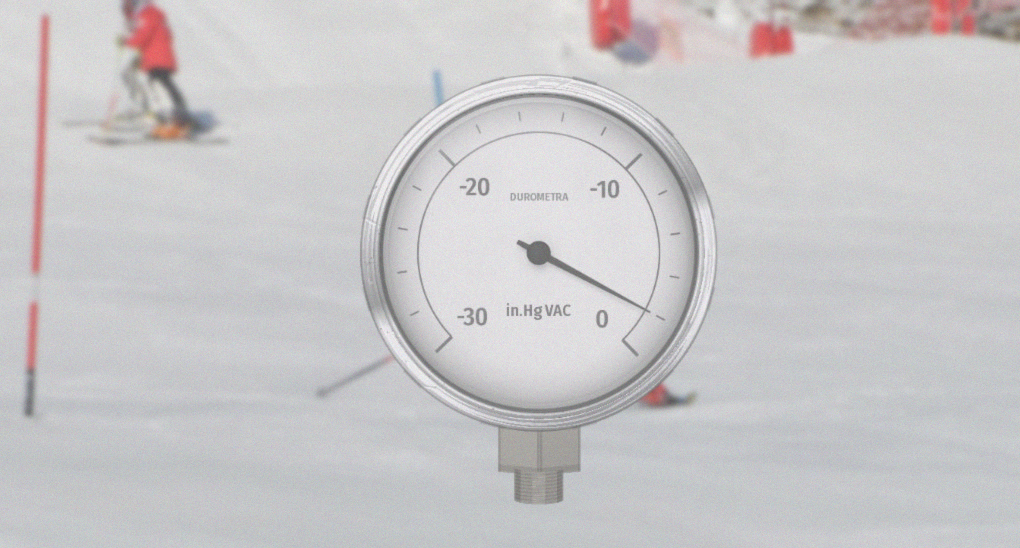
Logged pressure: -2 inHg
